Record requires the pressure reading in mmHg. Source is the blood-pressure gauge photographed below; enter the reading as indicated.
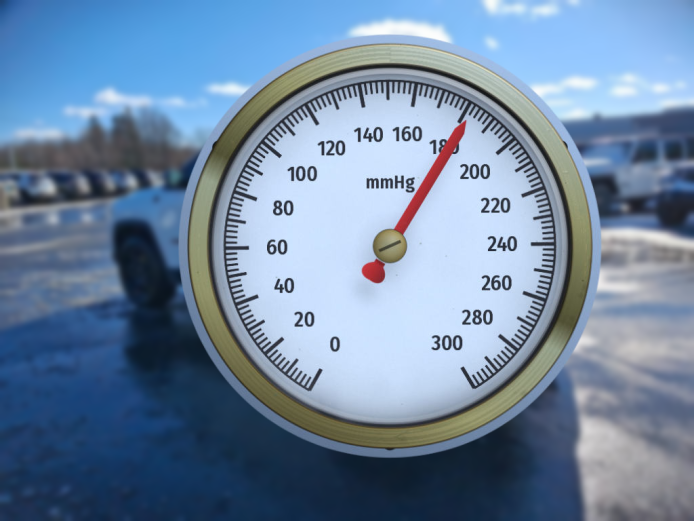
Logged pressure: 182 mmHg
